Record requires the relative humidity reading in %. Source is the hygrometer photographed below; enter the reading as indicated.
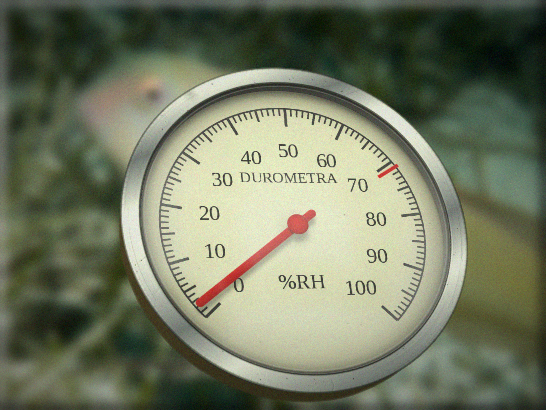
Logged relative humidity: 2 %
